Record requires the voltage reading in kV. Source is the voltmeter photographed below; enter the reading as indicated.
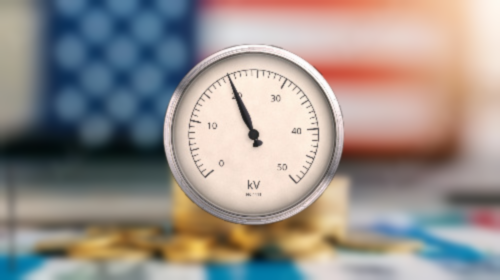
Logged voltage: 20 kV
